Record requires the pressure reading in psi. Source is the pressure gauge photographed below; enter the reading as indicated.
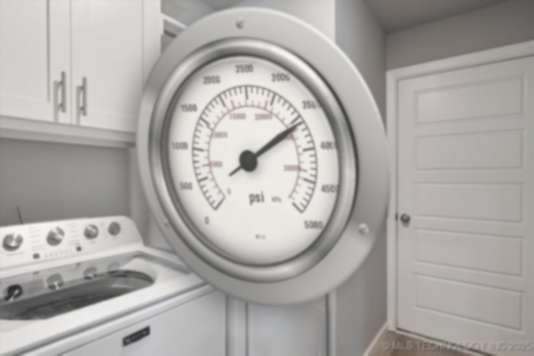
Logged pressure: 3600 psi
